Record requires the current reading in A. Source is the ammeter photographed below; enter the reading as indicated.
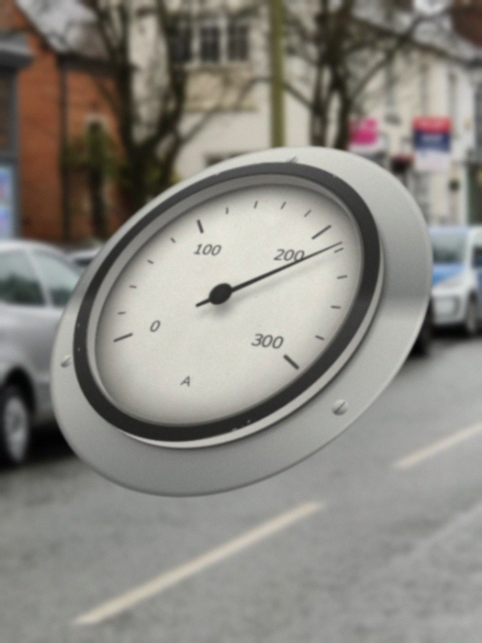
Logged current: 220 A
